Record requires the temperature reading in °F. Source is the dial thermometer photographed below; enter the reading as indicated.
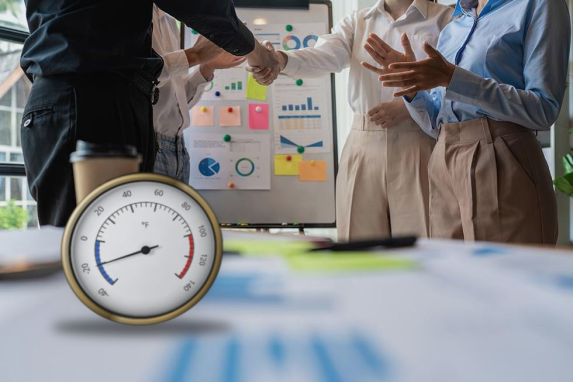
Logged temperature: -20 °F
